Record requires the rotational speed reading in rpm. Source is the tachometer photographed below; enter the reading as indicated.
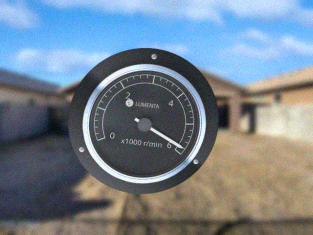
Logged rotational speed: 5800 rpm
